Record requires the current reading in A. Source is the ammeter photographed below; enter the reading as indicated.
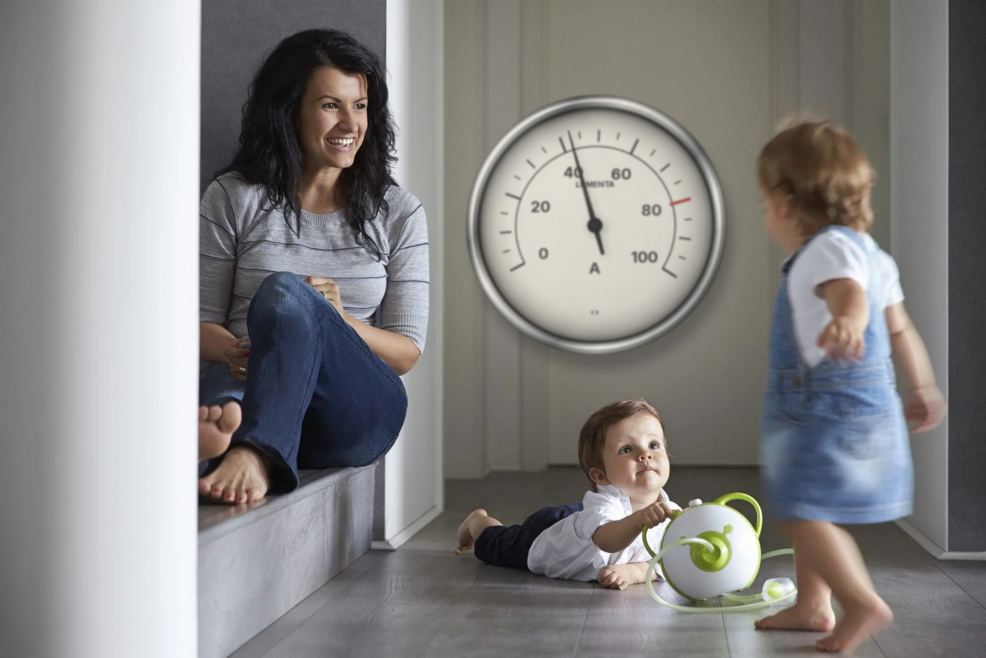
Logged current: 42.5 A
